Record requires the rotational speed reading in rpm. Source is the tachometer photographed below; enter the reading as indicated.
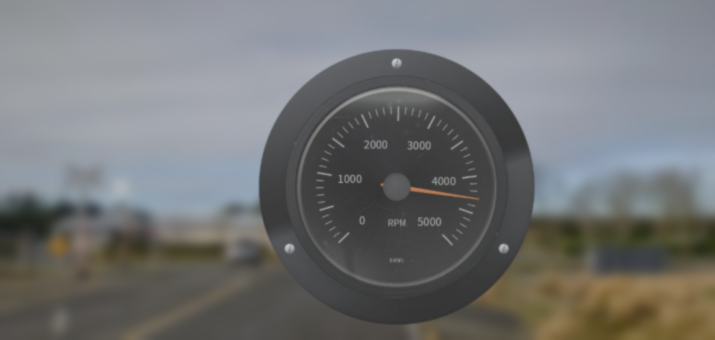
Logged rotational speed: 4300 rpm
